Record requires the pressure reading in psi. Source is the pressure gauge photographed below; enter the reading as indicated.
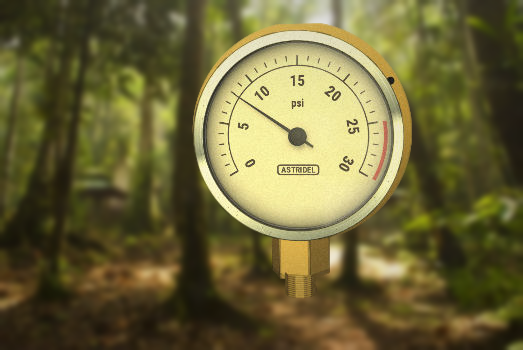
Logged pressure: 8 psi
